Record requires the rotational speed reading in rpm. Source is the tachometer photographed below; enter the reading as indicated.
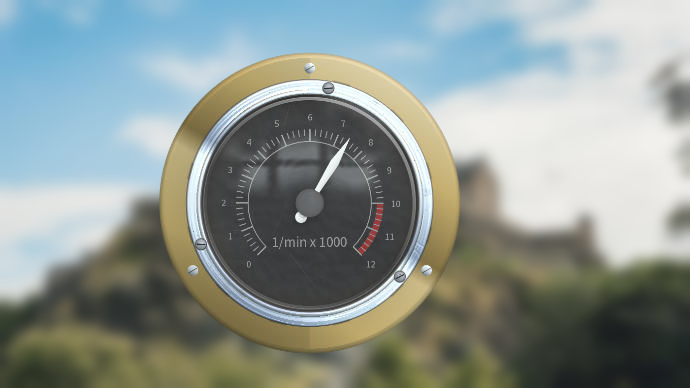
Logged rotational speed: 7400 rpm
